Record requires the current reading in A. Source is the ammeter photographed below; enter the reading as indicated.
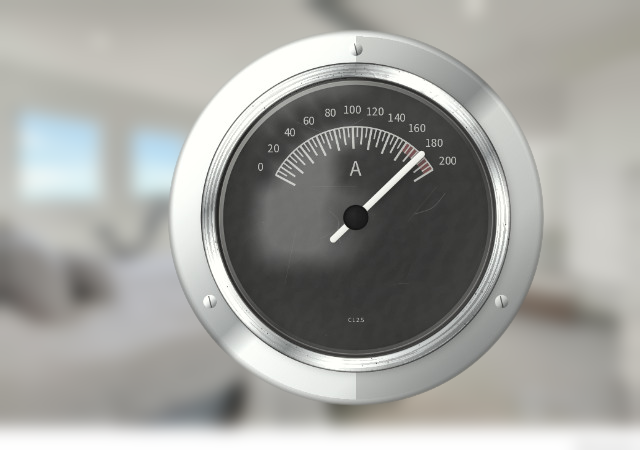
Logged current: 180 A
